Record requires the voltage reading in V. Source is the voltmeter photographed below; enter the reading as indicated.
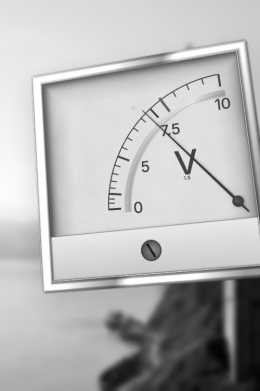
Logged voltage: 7.25 V
